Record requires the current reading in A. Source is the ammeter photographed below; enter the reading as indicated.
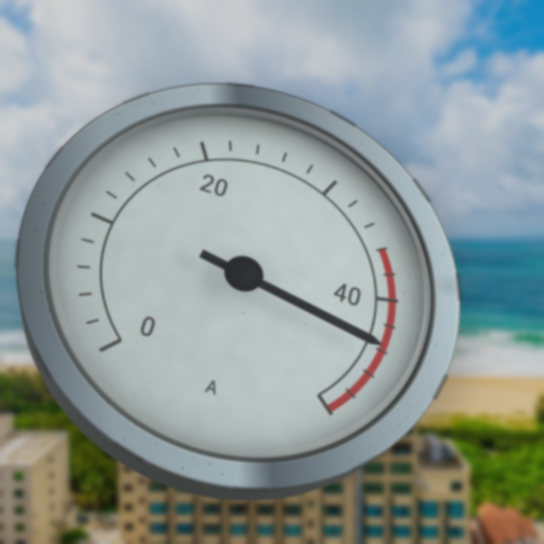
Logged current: 44 A
